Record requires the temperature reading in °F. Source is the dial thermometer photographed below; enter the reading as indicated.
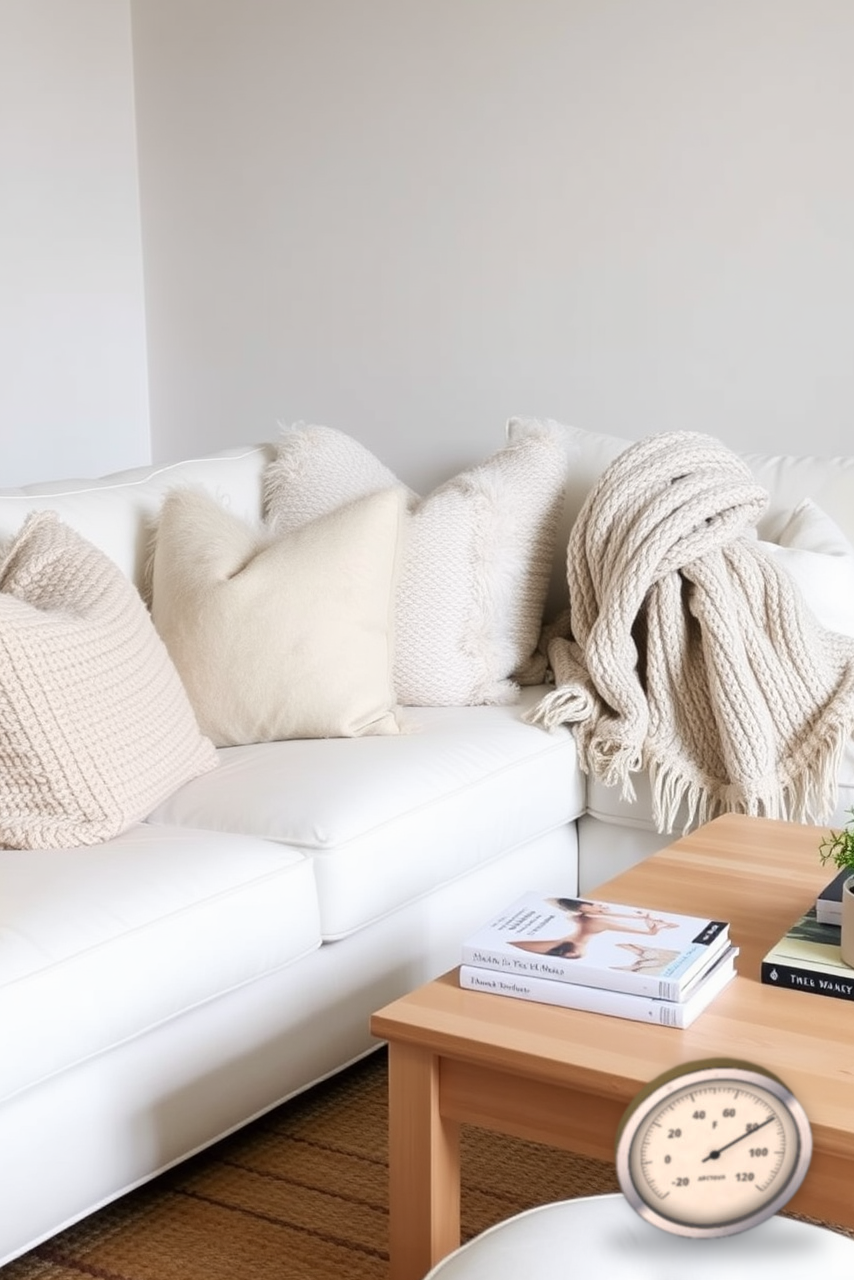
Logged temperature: 80 °F
